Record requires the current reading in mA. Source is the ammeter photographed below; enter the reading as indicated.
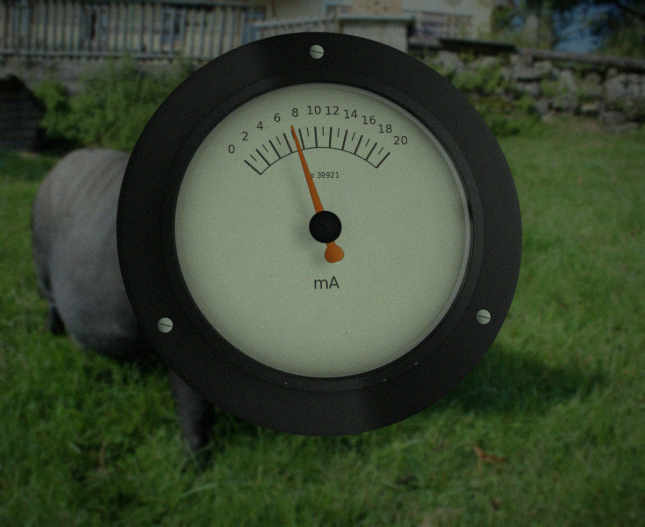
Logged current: 7 mA
